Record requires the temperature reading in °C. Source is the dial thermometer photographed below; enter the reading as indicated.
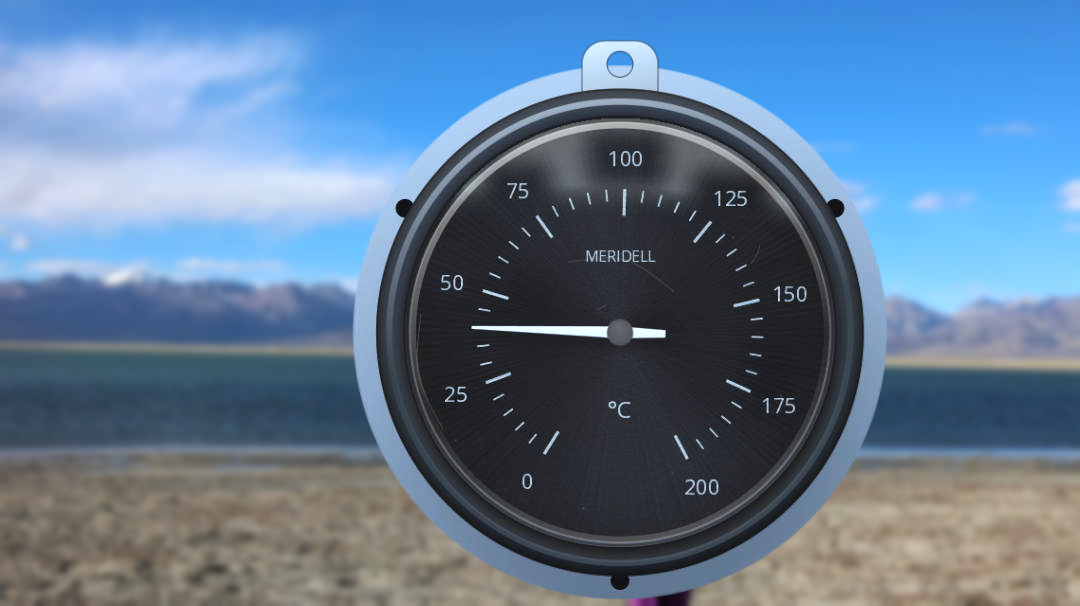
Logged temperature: 40 °C
